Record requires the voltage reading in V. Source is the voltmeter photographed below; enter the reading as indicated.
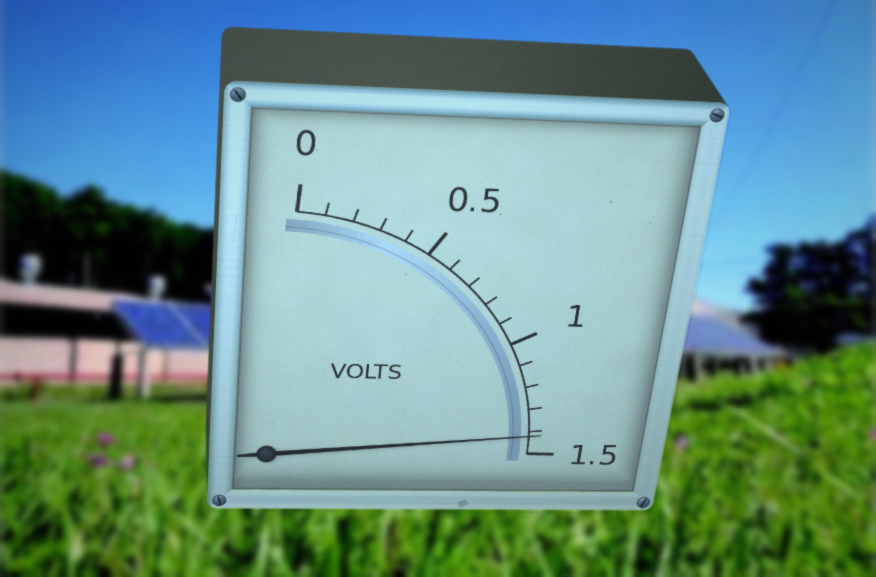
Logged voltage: 1.4 V
